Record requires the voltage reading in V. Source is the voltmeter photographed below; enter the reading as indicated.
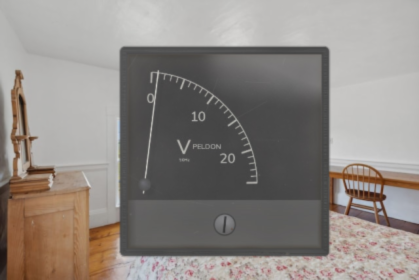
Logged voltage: 1 V
